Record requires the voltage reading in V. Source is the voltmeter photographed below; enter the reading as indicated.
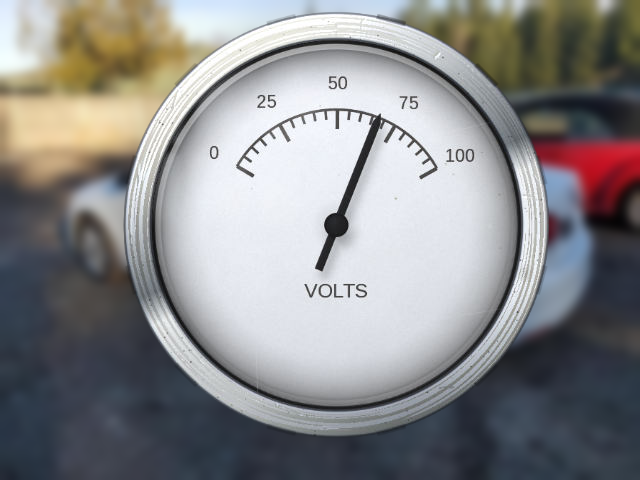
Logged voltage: 67.5 V
